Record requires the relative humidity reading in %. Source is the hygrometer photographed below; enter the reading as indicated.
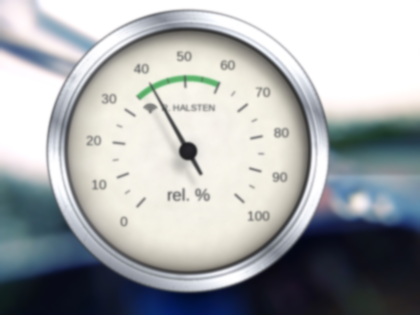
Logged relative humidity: 40 %
